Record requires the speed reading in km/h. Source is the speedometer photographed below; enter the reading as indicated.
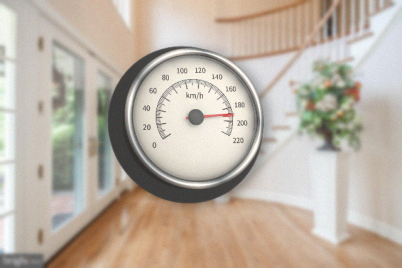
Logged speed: 190 km/h
